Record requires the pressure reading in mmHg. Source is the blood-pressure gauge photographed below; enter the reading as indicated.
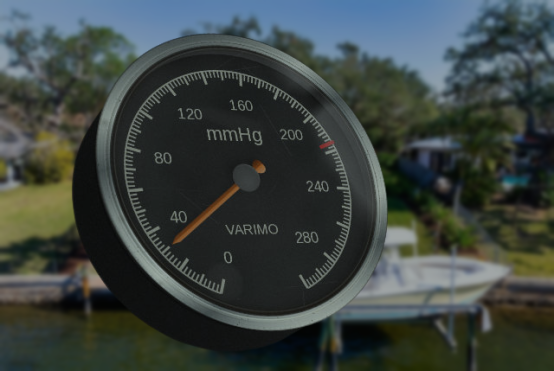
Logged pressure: 30 mmHg
